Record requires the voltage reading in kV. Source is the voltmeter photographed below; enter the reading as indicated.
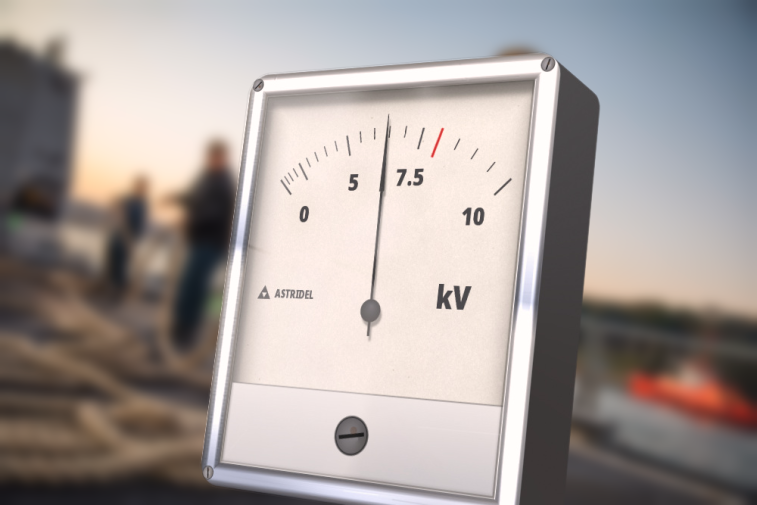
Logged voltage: 6.5 kV
